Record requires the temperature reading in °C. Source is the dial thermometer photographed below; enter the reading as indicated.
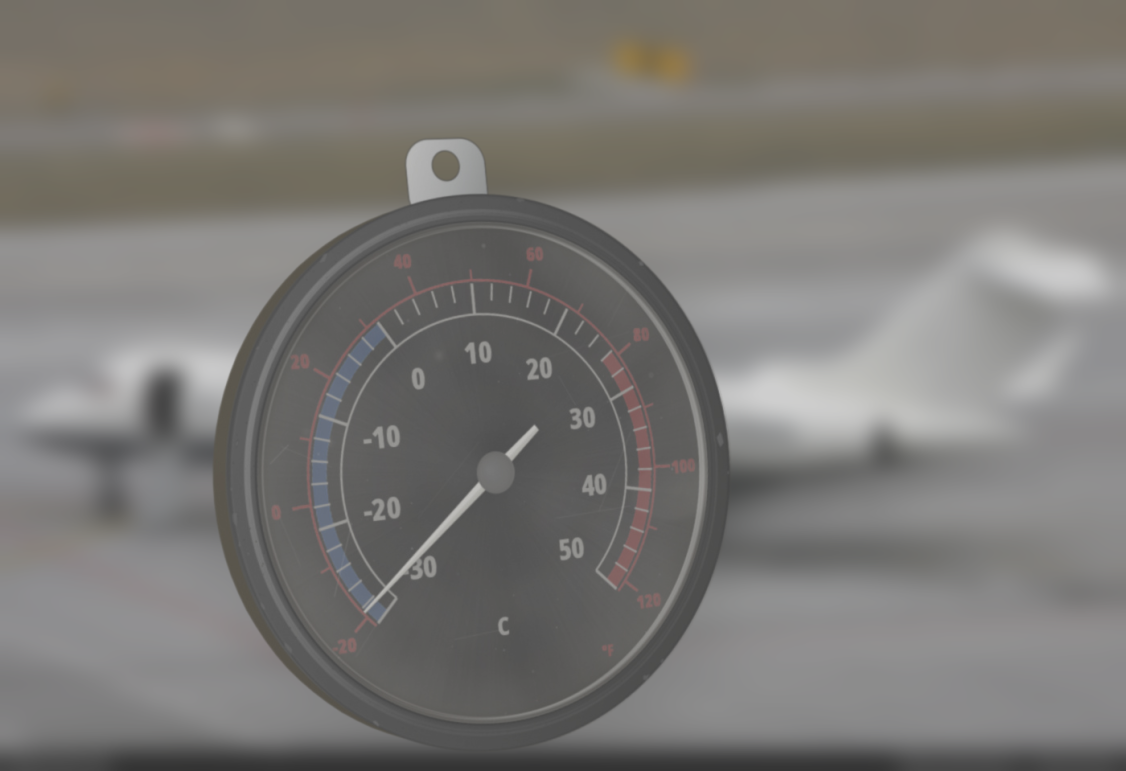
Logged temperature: -28 °C
